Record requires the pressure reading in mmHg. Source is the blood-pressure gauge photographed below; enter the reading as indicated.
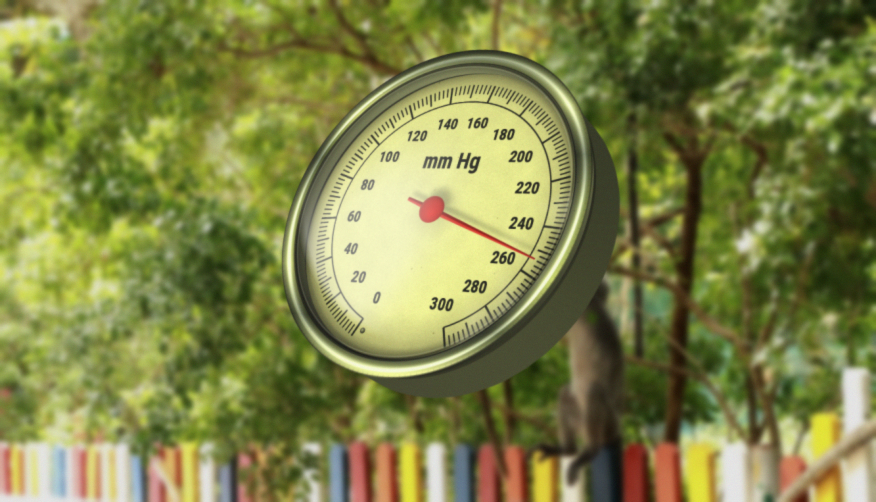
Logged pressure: 254 mmHg
